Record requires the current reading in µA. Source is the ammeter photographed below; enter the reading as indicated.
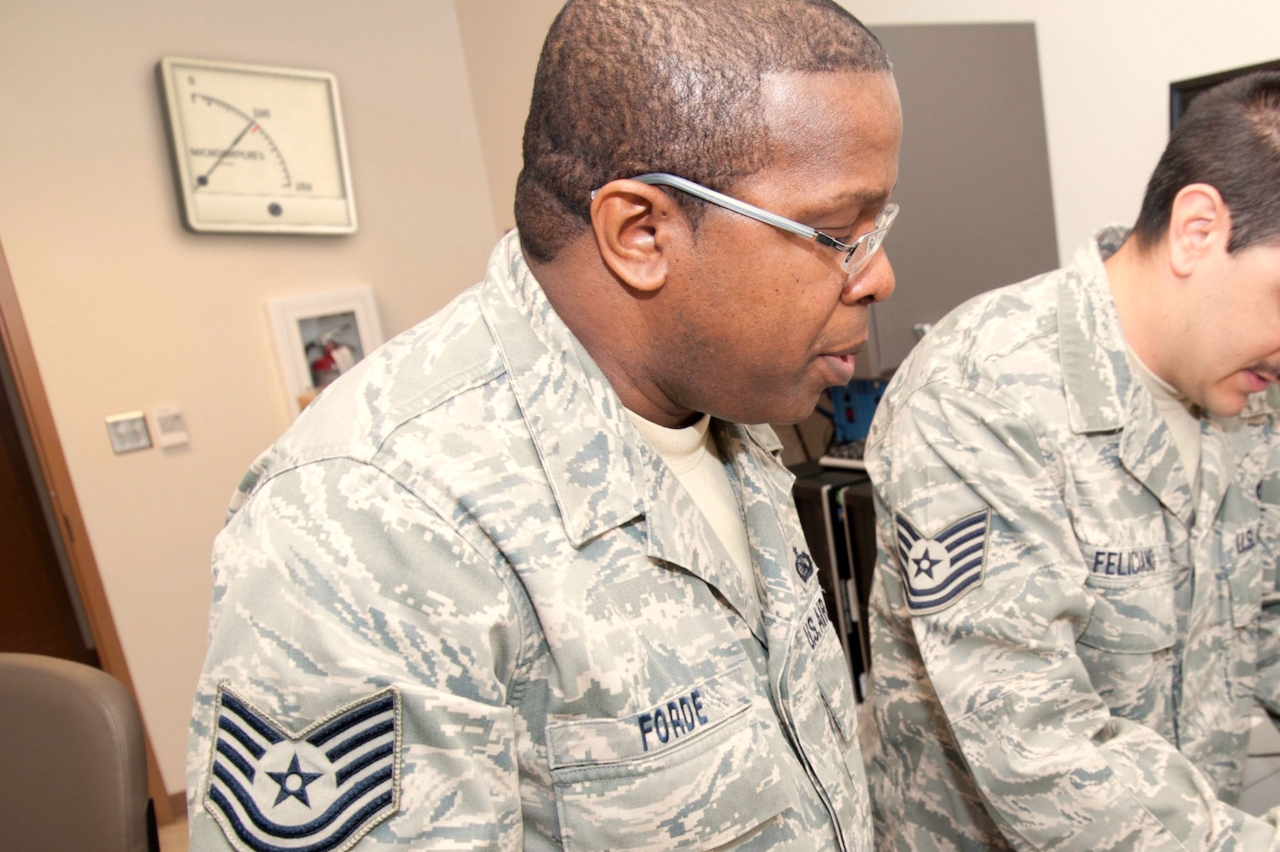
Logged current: 100 µA
